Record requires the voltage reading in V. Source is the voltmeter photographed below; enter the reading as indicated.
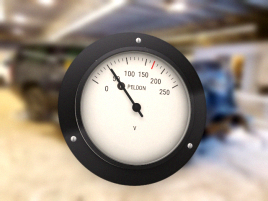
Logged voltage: 50 V
